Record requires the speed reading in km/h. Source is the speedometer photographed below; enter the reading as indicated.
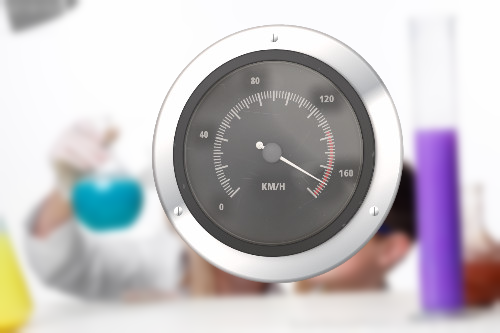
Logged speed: 170 km/h
